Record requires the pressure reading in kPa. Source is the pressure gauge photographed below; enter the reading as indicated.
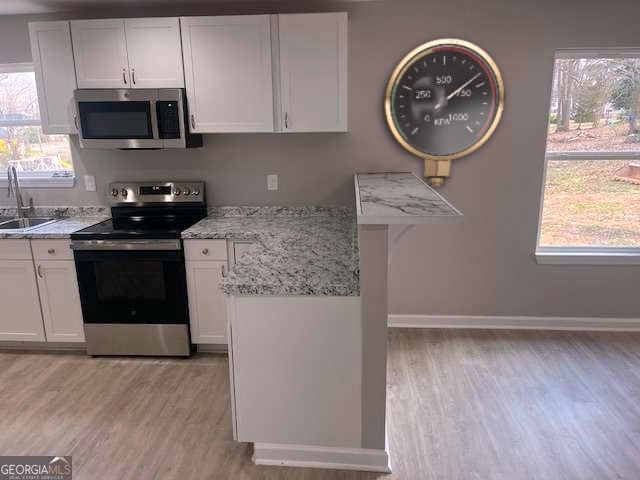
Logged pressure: 700 kPa
